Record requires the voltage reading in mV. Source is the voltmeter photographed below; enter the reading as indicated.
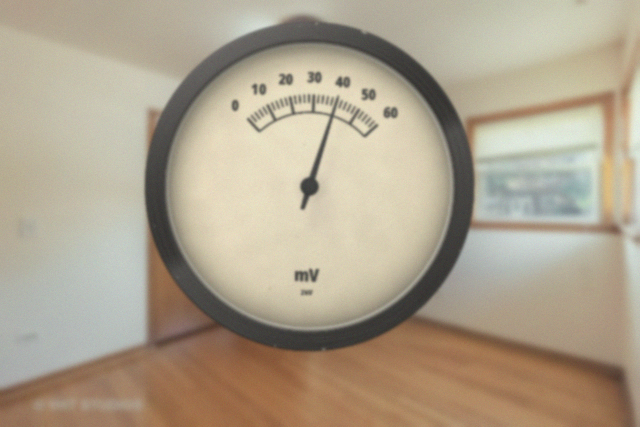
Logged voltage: 40 mV
